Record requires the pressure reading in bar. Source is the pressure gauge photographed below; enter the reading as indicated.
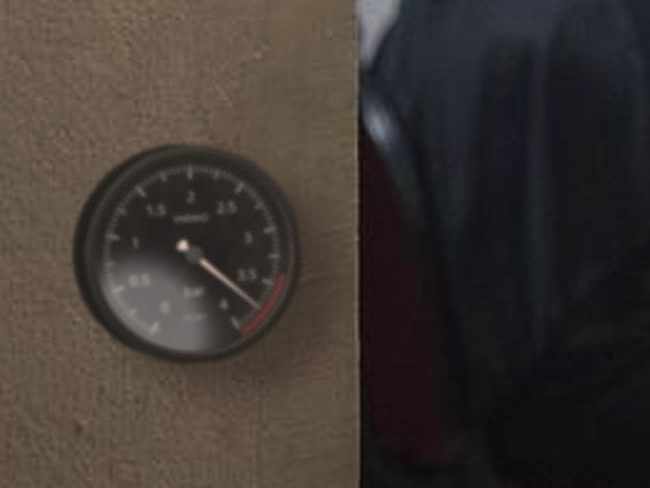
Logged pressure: 3.75 bar
